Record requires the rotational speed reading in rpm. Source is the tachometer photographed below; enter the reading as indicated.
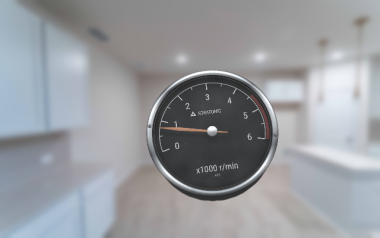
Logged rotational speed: 750 rpm
